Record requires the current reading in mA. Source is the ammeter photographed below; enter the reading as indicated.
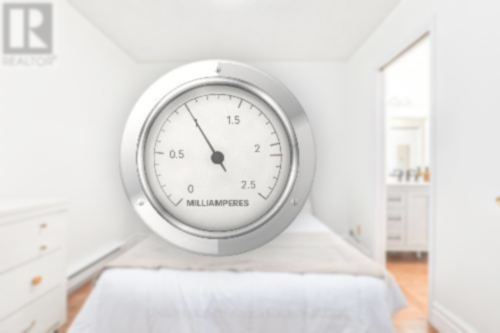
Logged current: 1 mA
